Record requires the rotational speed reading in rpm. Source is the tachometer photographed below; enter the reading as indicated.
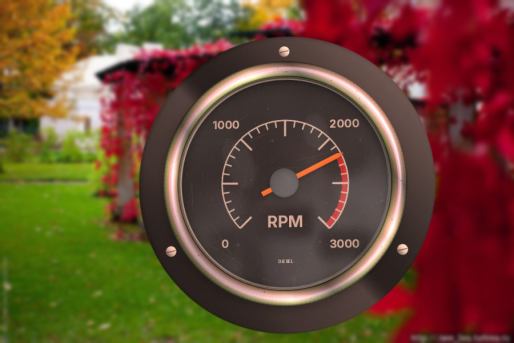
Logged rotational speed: 2200 rpm
